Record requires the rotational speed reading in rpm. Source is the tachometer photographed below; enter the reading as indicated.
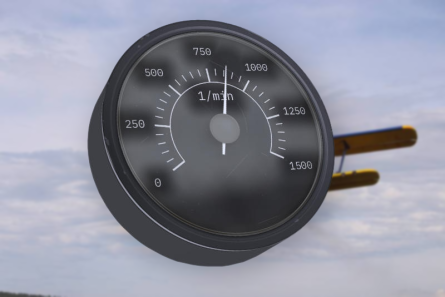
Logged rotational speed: 850 rpm
